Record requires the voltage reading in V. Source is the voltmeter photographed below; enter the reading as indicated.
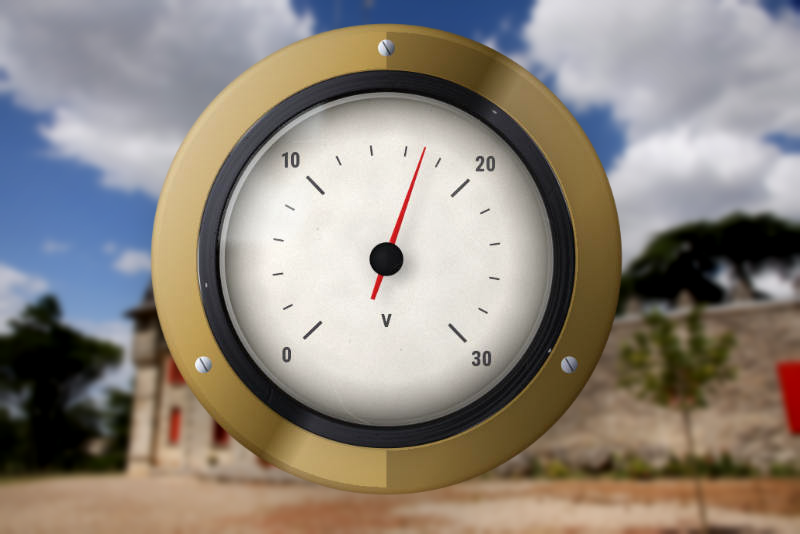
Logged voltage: 17 V
